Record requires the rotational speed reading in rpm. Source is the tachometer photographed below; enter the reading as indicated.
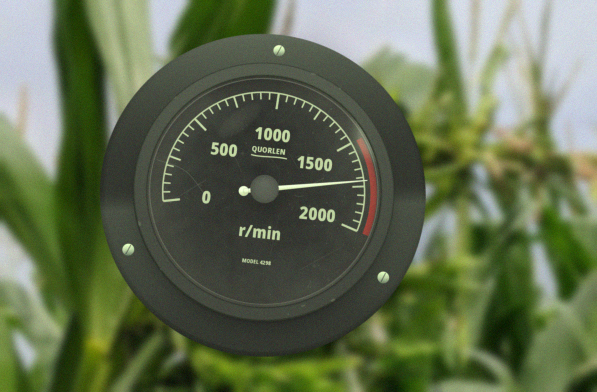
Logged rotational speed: 1725 rpm
